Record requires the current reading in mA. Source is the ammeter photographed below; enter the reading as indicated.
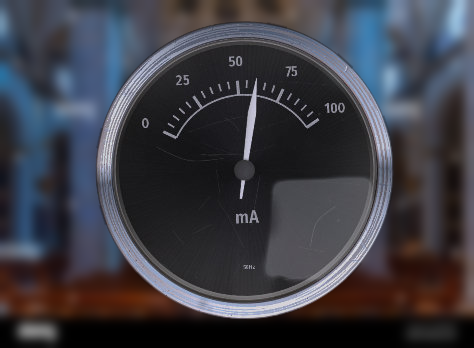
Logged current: 60 mA
